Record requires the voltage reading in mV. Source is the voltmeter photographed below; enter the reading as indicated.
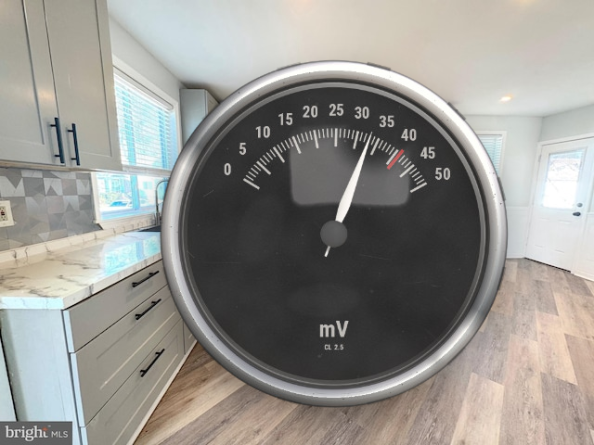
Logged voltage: 33 mV
